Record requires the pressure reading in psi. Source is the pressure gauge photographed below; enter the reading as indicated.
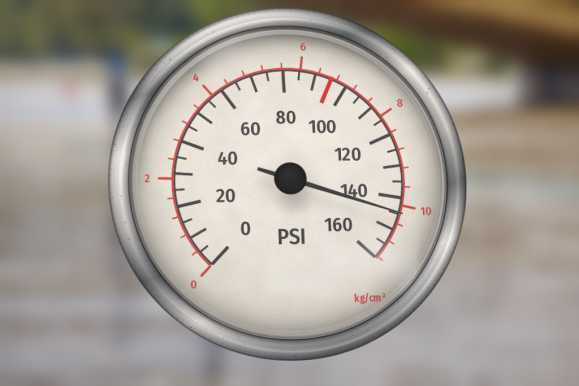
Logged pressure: 145 psi
